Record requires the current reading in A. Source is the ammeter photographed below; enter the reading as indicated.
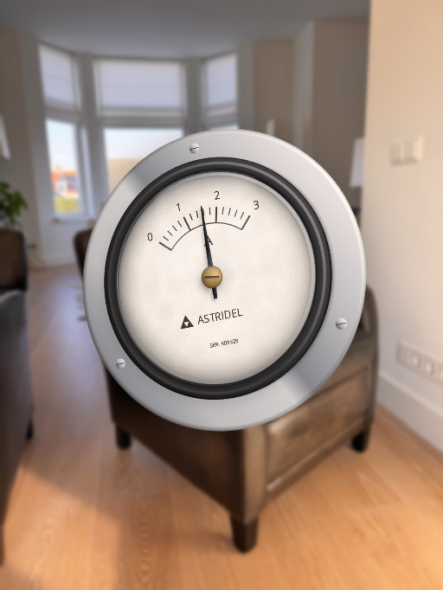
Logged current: 1.6 A
